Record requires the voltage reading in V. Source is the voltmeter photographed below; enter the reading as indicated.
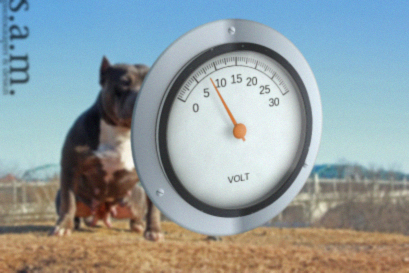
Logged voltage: 7.5 V
